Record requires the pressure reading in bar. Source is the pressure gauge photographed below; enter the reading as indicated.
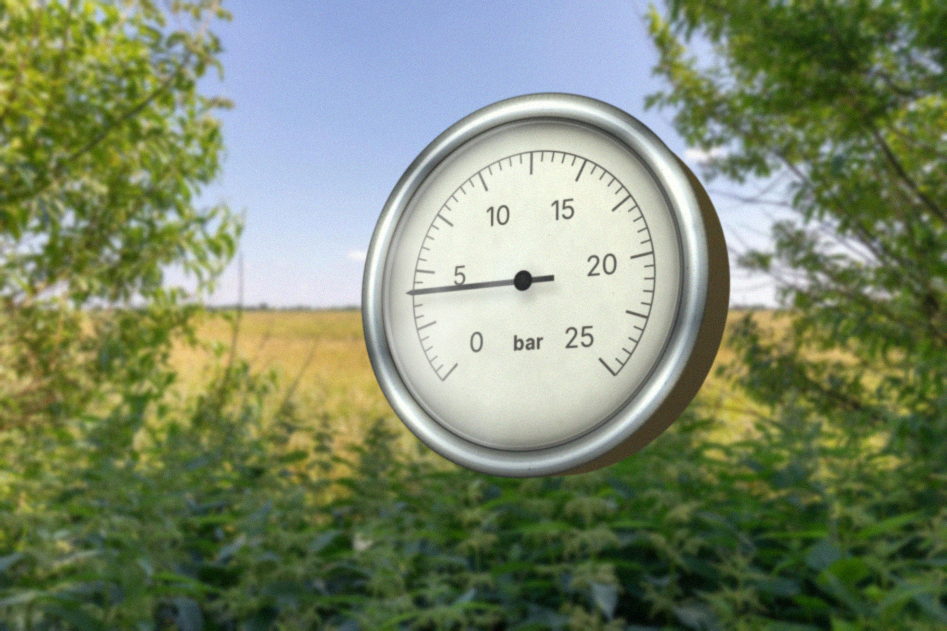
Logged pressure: 4 bar
